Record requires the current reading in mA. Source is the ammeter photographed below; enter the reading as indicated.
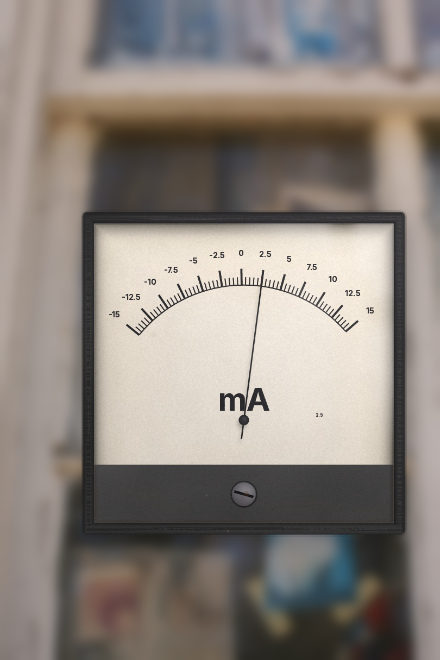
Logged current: 2.5 mA
